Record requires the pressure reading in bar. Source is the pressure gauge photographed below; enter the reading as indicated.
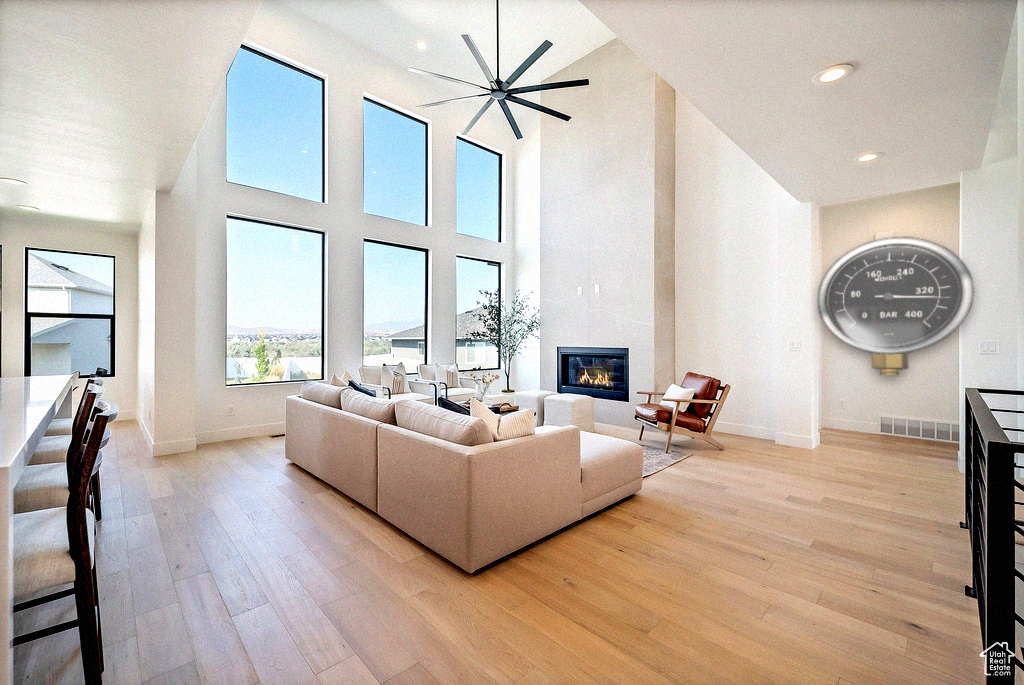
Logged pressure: 340 bar
